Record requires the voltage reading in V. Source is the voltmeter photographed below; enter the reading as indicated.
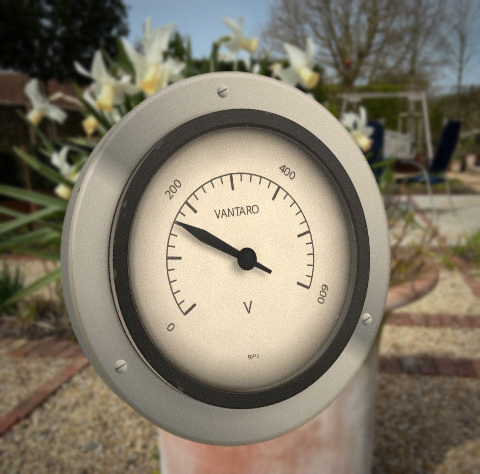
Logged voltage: 160 V
